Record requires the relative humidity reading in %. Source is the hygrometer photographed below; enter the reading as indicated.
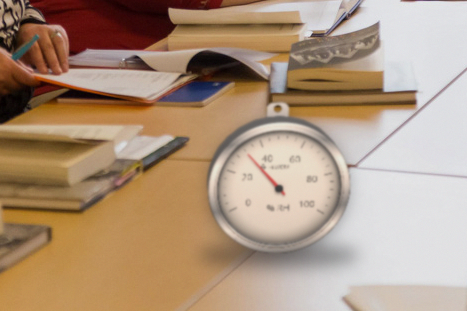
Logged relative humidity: 32 %
